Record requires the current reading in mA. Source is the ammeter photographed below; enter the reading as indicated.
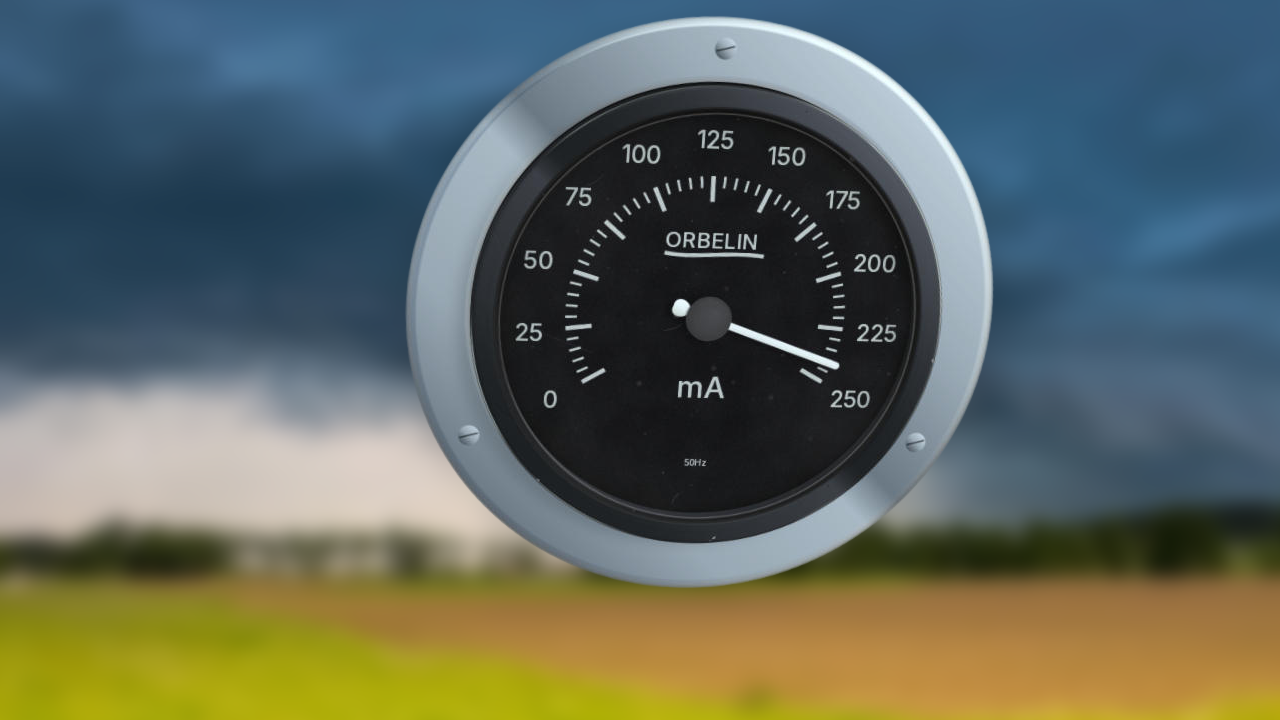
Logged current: 240 mA
